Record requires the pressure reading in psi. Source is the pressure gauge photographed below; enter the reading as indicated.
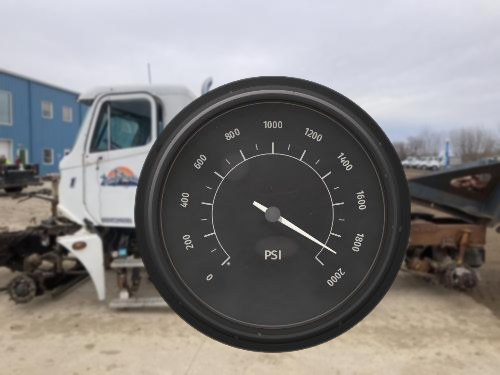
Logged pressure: 1900 psi
